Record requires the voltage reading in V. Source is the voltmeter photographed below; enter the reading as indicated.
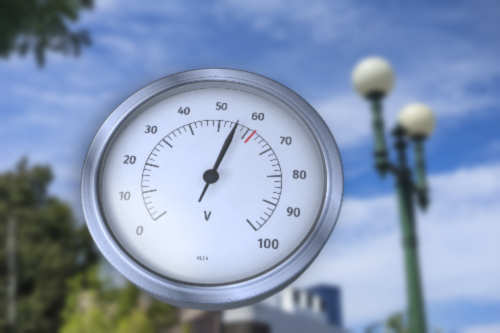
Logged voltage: 56 V
